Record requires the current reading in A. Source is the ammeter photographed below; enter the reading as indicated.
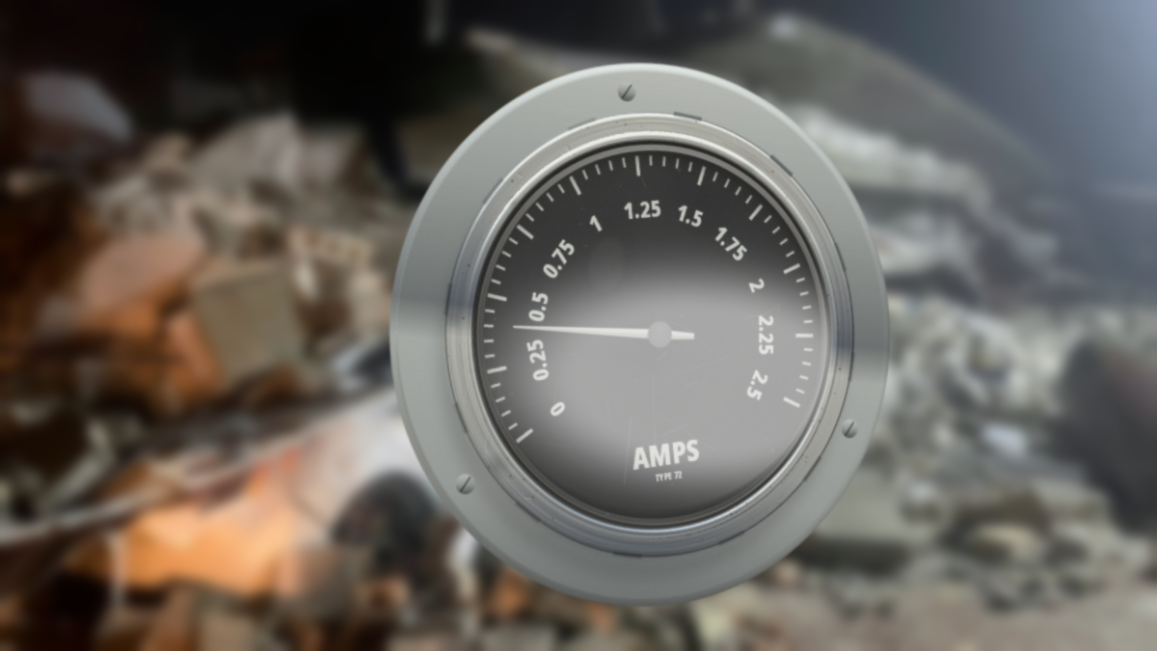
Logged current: 0.4 A
